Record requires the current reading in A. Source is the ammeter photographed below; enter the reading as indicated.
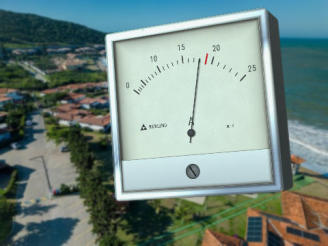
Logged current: 18 A
